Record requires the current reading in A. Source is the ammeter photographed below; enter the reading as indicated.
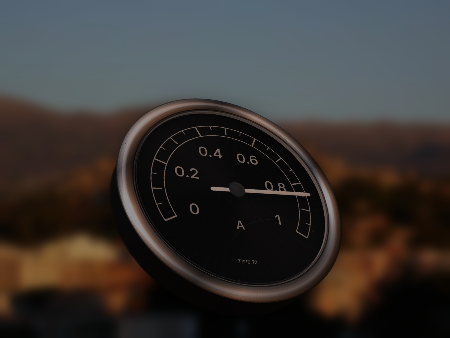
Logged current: 0.85 A
